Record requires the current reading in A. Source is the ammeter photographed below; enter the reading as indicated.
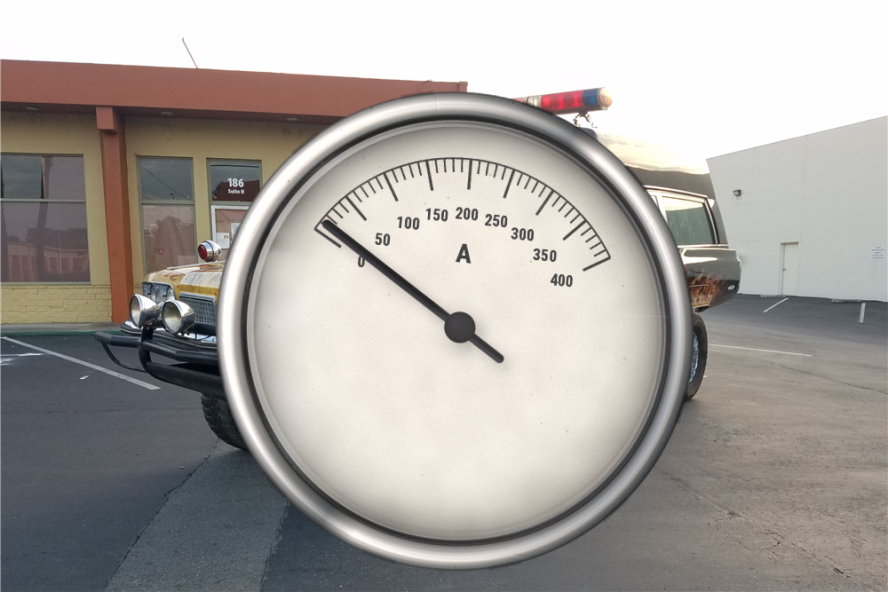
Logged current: 10 A
